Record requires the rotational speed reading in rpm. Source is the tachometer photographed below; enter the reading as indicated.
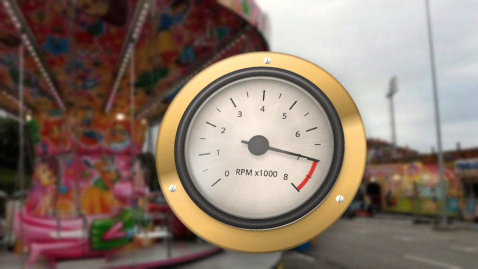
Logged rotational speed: 7000 rpm
